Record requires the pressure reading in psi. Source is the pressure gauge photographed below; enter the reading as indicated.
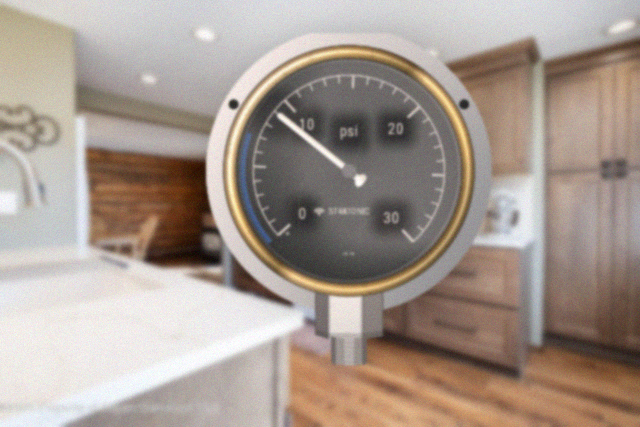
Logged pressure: 9 psi
